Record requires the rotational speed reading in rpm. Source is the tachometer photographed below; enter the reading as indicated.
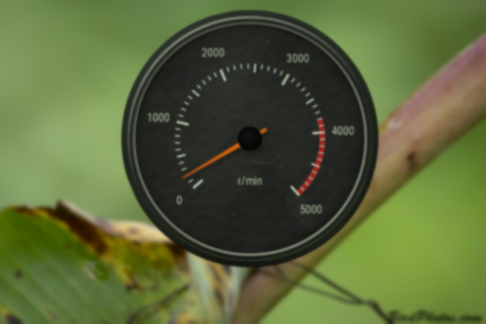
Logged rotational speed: 200 rpm
